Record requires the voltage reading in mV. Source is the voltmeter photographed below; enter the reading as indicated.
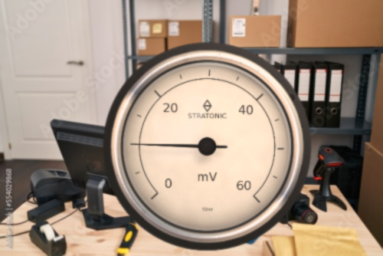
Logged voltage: 10 mV
